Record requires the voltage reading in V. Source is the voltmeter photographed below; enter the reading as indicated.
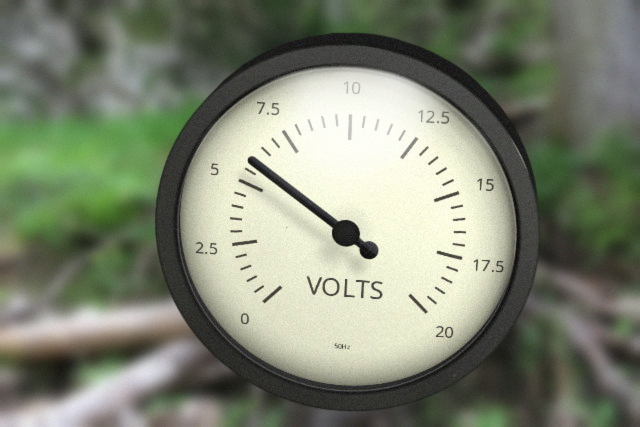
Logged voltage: 6 V
